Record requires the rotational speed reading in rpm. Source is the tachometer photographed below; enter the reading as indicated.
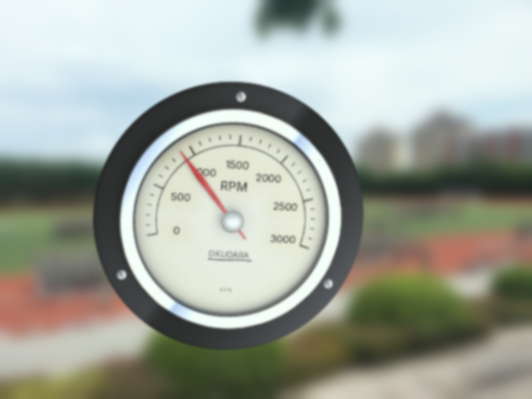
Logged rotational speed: 900 rpm
